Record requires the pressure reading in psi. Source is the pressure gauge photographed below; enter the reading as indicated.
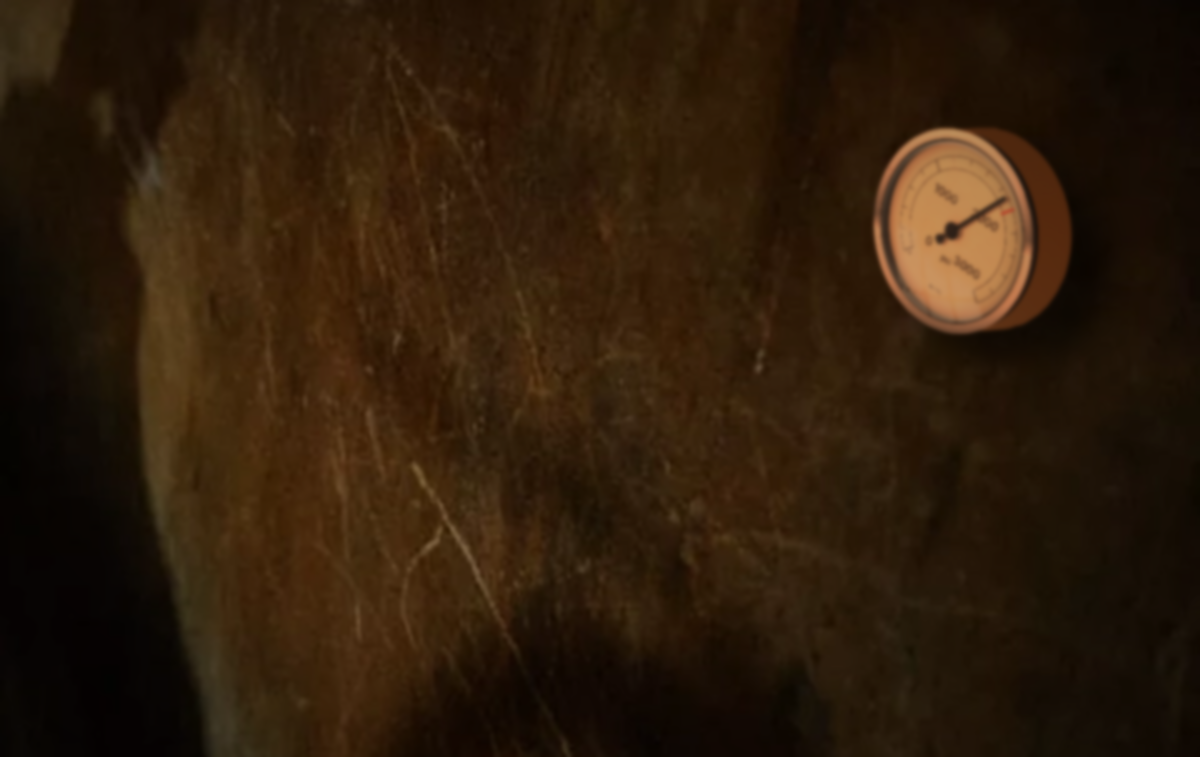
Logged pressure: 1900 psi
